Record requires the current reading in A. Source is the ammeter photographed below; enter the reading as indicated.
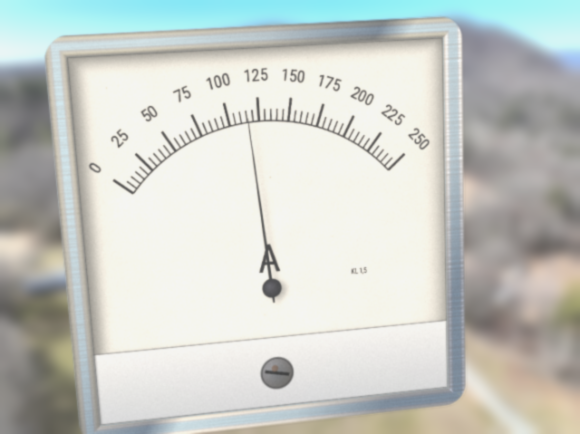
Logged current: 115 A
